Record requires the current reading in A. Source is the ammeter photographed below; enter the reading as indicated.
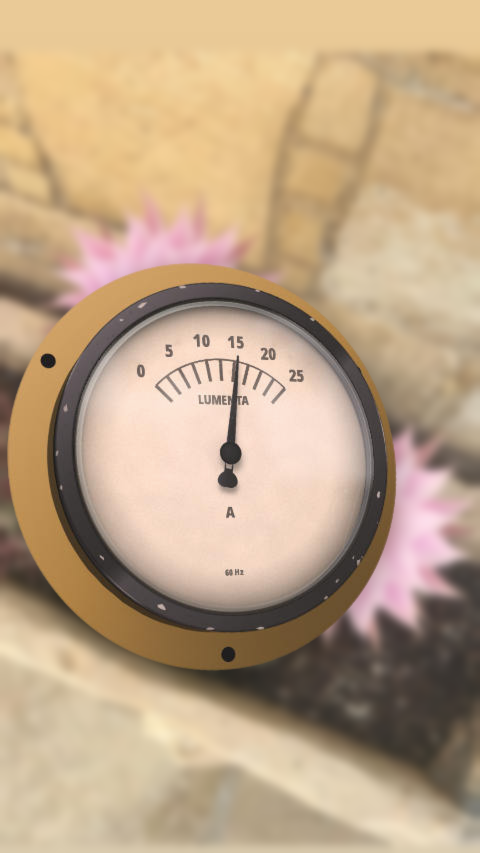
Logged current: 15 A
